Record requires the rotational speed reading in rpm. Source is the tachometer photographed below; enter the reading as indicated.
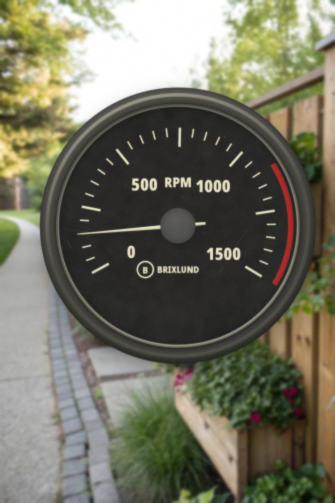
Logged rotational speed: 150 rpm
